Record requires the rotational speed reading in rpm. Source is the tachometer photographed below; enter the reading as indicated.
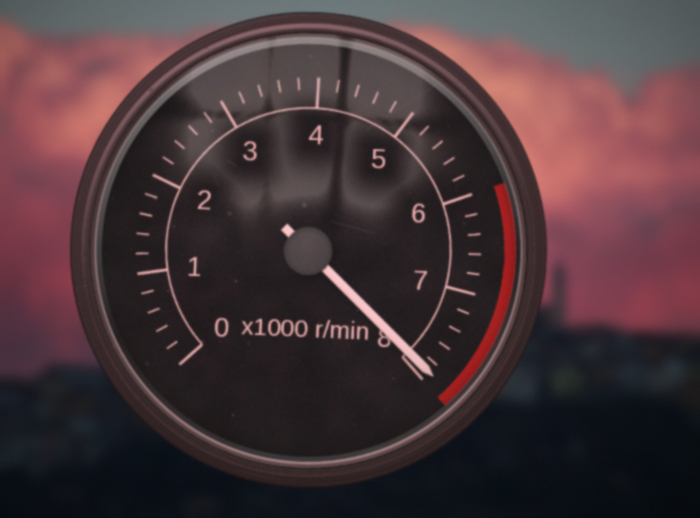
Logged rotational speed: 7900 rpm
